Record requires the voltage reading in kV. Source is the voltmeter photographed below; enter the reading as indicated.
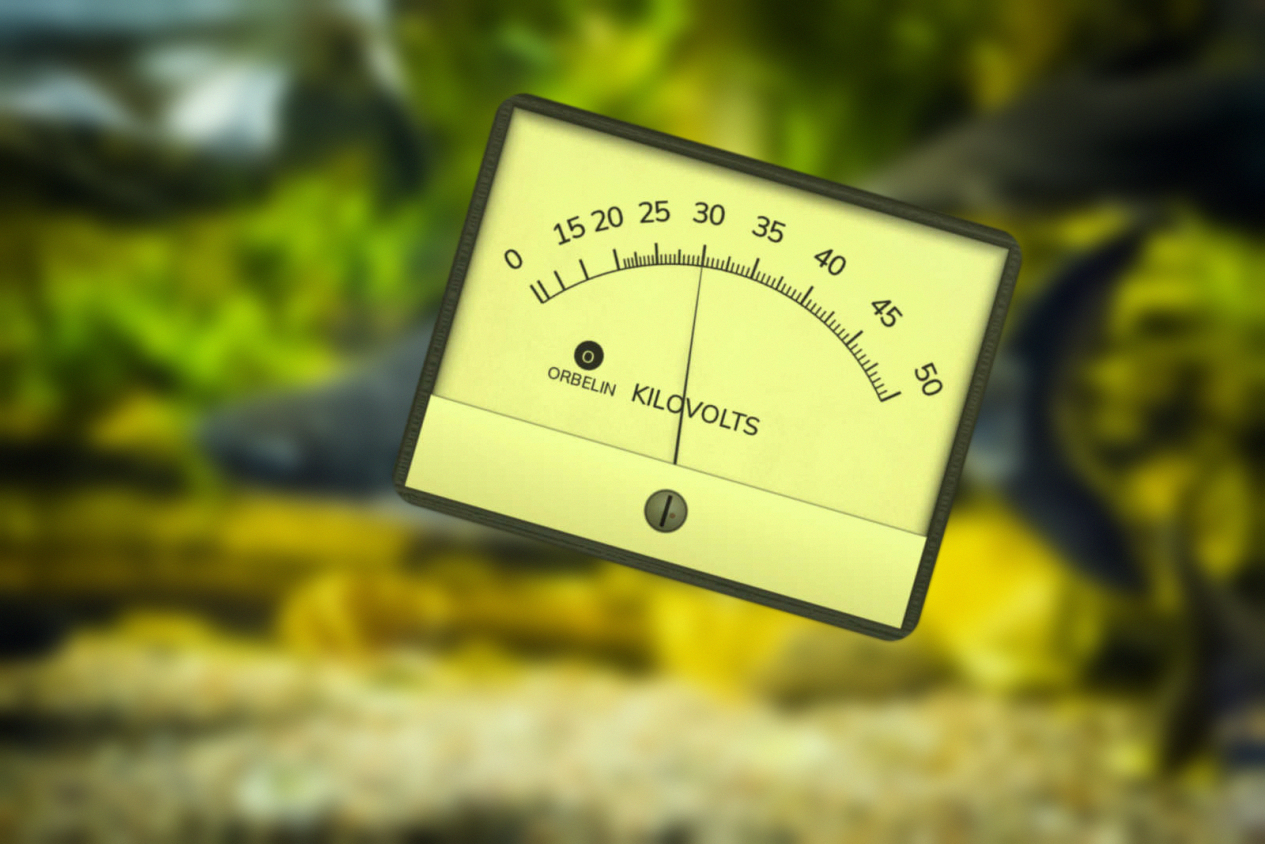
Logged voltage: 30 kV
